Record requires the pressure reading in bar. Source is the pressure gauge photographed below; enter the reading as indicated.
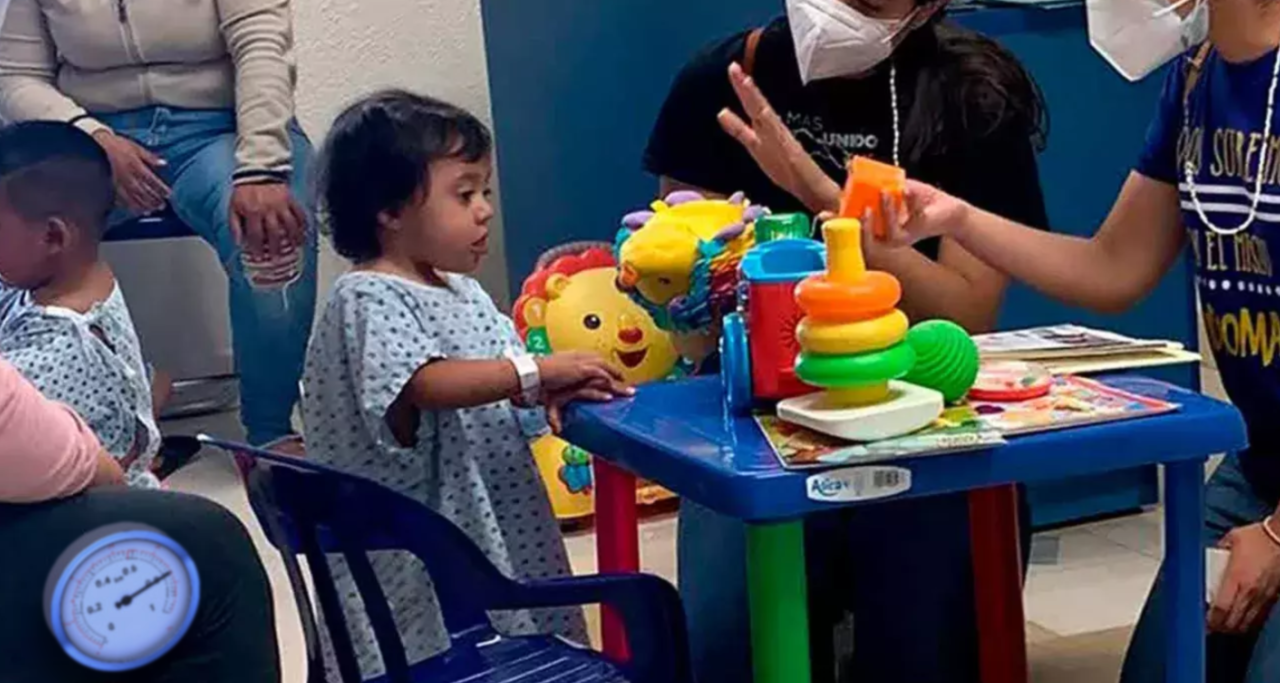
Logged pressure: 0.8 bar
